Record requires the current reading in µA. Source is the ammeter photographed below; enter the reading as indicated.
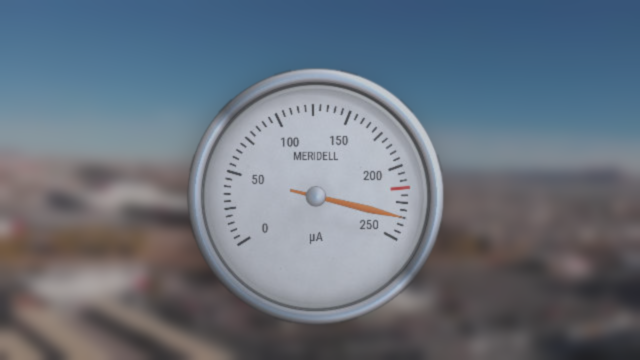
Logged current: 235 µA
